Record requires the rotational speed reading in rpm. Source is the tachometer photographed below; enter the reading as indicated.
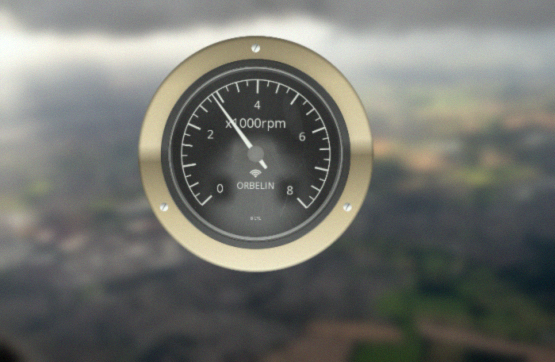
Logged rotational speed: 2875 rpm
